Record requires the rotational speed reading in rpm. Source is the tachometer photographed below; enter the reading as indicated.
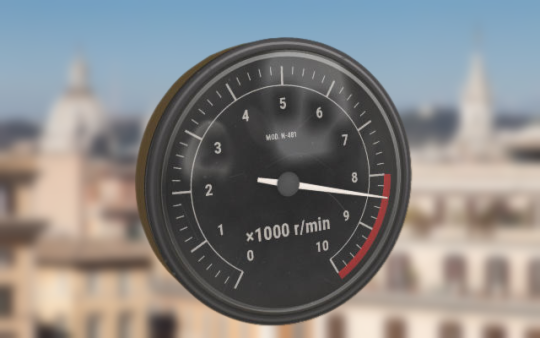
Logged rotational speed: 8400 rpm
